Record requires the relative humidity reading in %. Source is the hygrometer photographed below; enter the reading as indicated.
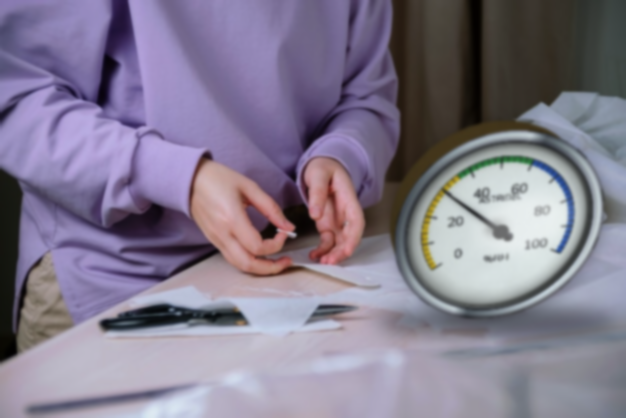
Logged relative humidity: 30 %
